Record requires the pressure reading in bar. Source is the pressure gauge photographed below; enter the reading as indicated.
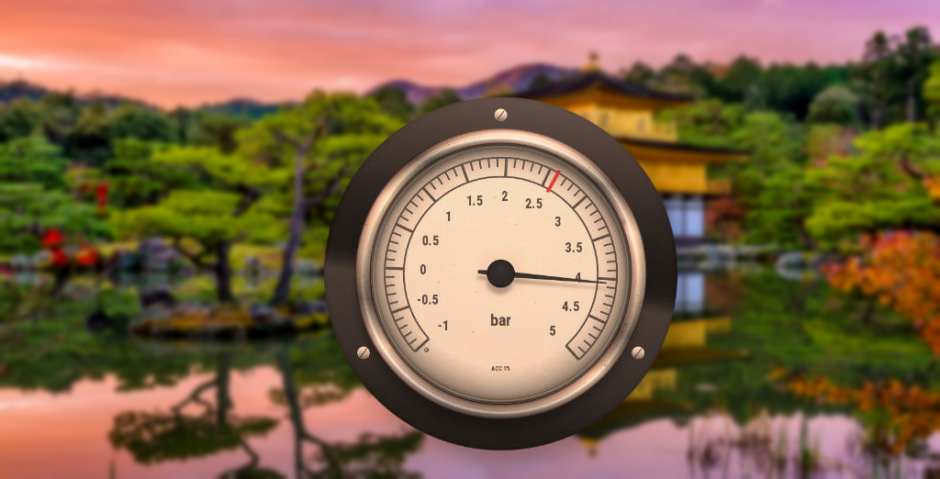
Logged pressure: 4.05 bar
